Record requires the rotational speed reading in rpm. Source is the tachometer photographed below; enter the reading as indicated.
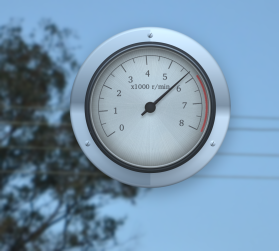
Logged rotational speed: 5750 rpm
